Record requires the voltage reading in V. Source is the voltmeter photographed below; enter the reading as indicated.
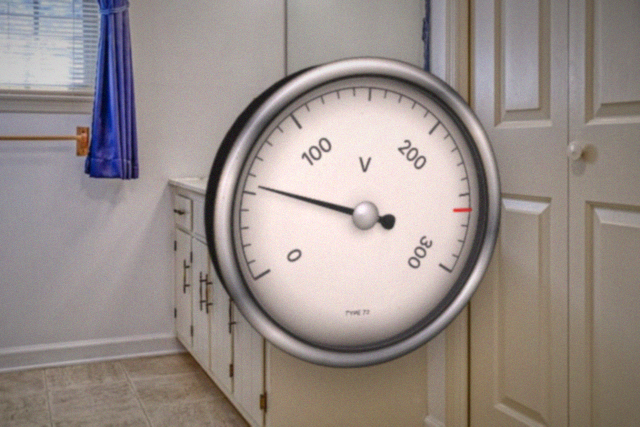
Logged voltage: 55 V
